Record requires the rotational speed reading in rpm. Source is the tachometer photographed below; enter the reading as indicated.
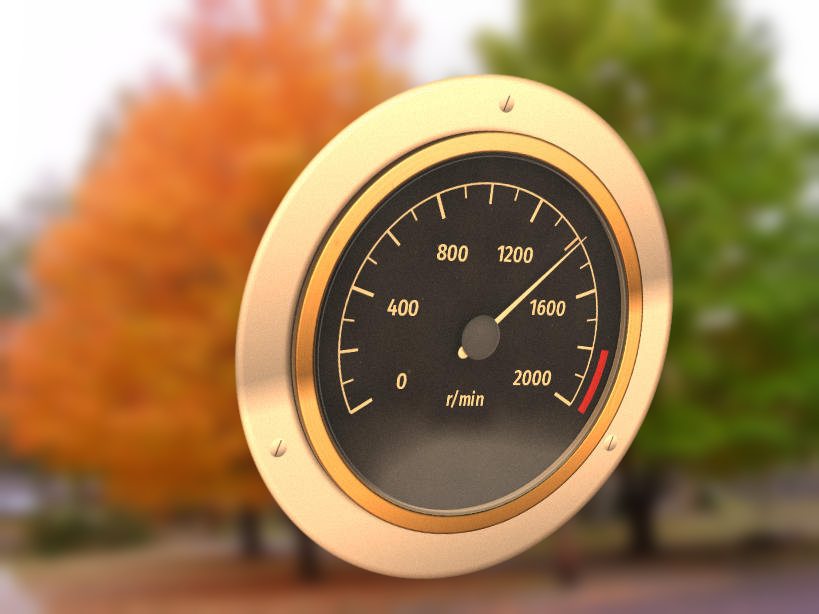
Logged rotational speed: 1400 rpm
